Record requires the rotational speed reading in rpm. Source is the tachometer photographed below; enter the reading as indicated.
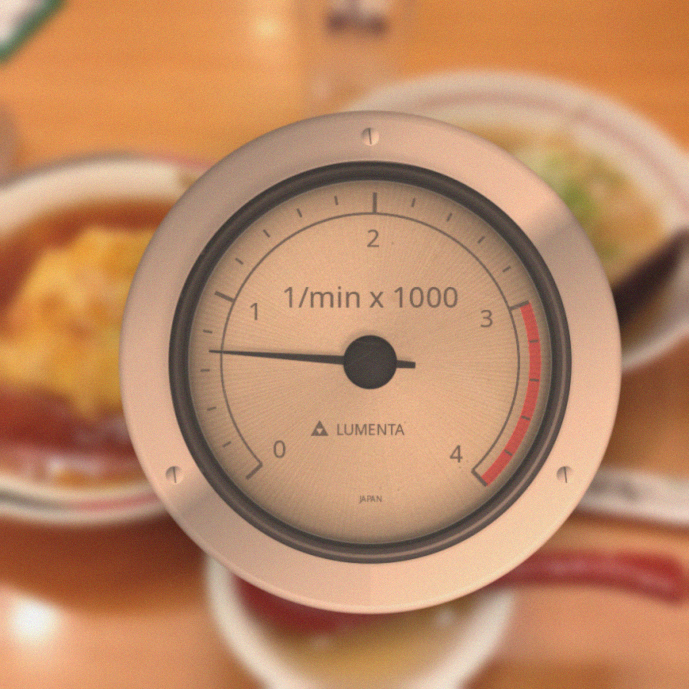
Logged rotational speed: 700 rpm
